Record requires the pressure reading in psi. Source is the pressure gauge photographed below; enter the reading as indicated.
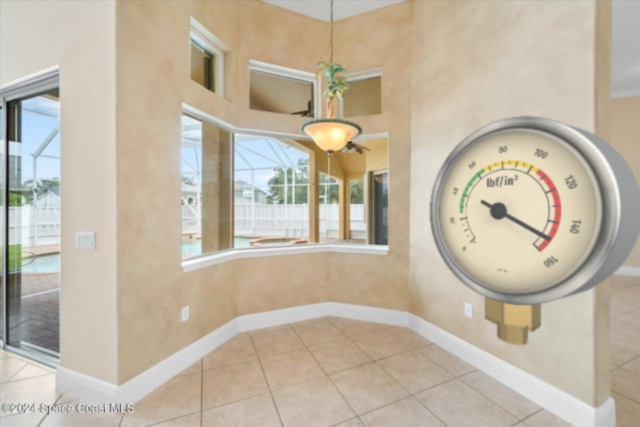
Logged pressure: 150 psi
